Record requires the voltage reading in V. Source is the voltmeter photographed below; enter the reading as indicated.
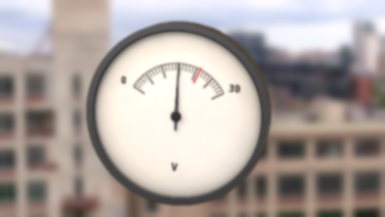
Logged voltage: 15 V
